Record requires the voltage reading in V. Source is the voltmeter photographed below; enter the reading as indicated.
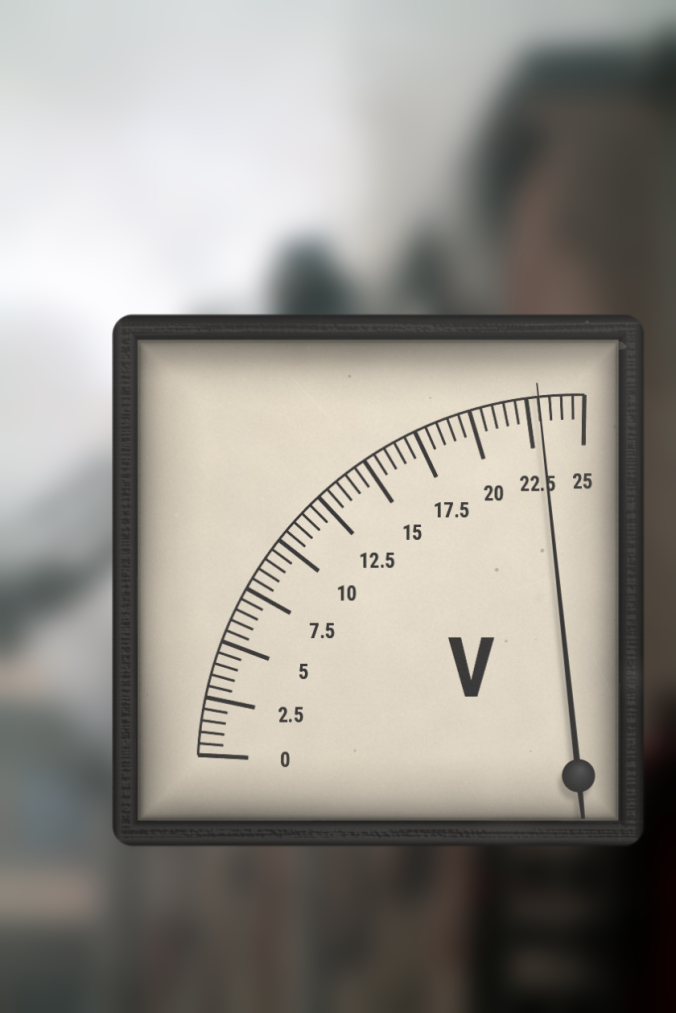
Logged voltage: 23 V
